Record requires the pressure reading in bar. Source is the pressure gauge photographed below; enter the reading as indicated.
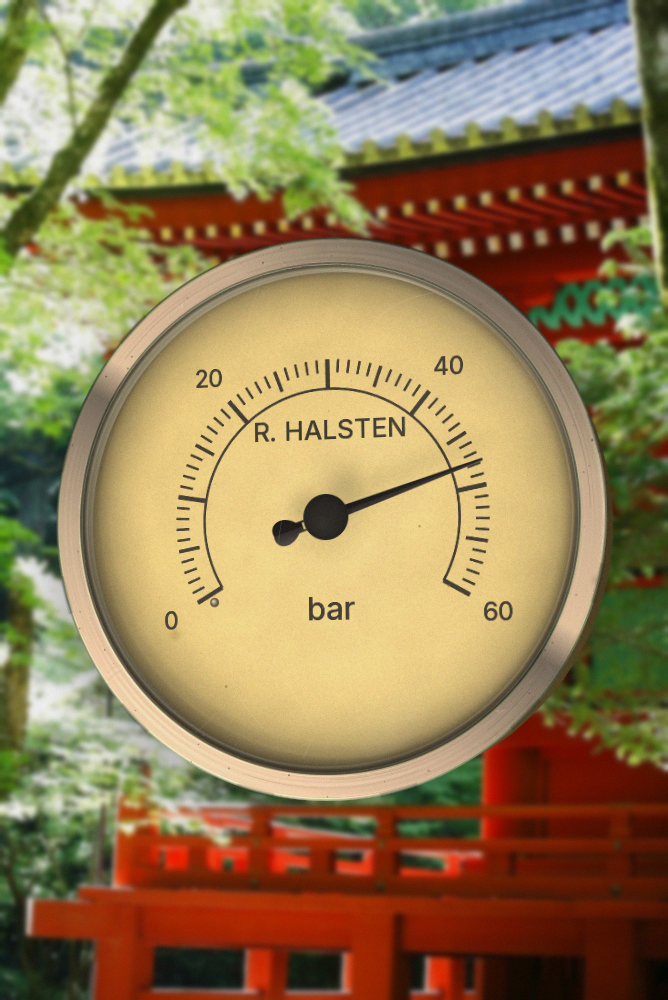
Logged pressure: 48 bar
